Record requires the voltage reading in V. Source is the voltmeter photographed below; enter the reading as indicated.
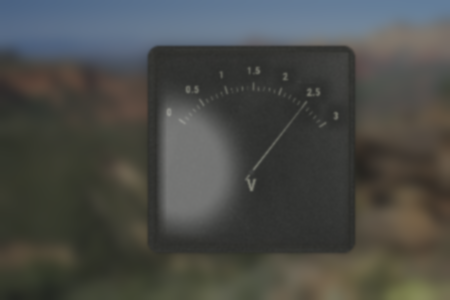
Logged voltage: 2.5 V
